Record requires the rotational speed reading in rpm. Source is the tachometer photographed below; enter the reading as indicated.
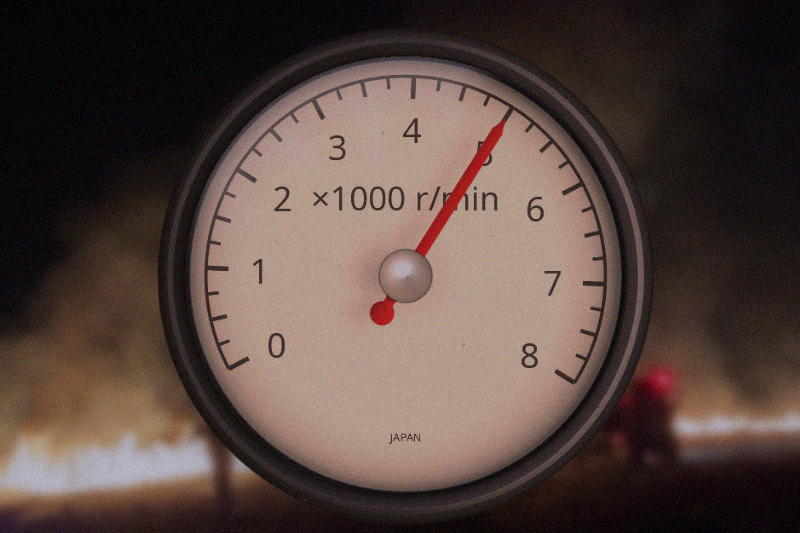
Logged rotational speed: 5000 rpm
